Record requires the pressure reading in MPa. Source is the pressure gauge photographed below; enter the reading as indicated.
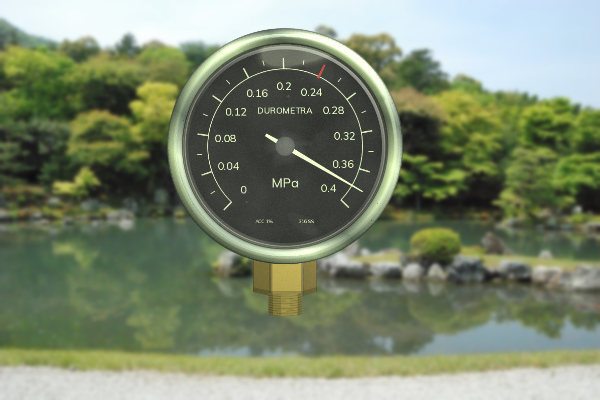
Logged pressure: 0.38 MPa
